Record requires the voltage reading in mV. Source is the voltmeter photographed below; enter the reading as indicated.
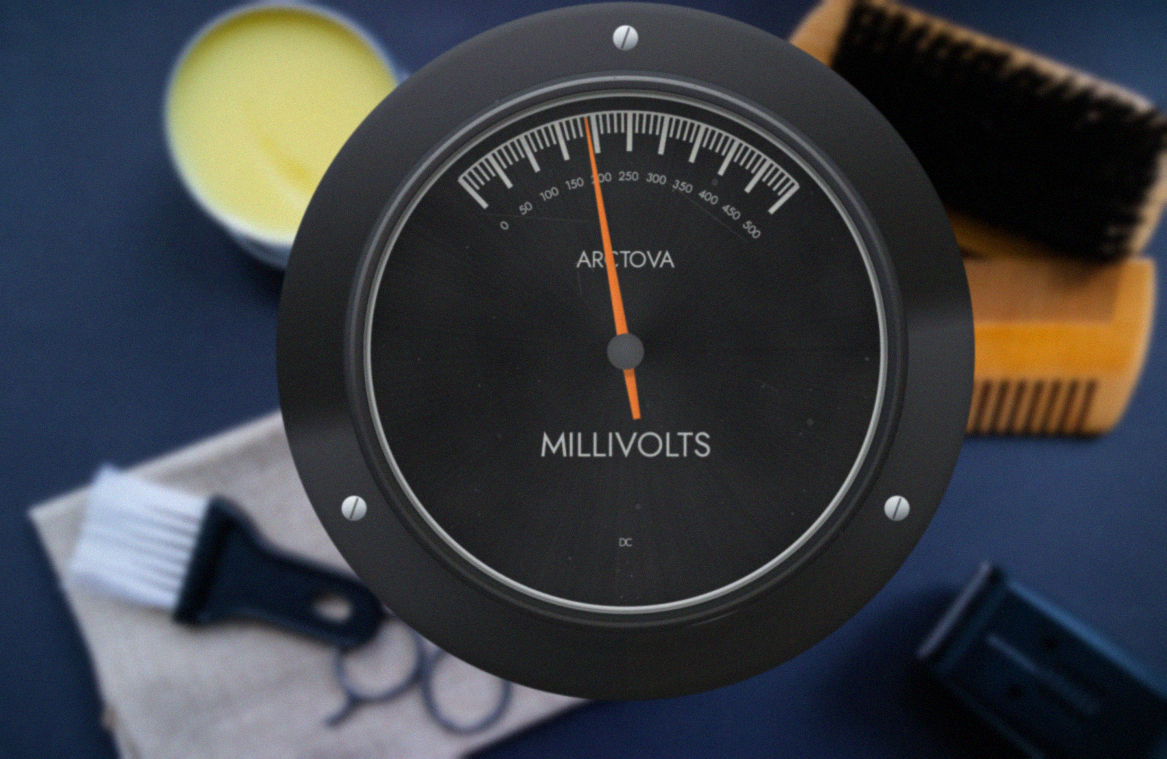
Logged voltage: 190 mV
